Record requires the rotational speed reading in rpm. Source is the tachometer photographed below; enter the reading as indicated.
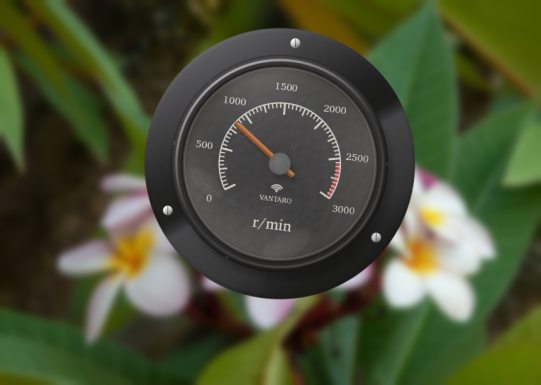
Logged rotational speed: 850 rpm
